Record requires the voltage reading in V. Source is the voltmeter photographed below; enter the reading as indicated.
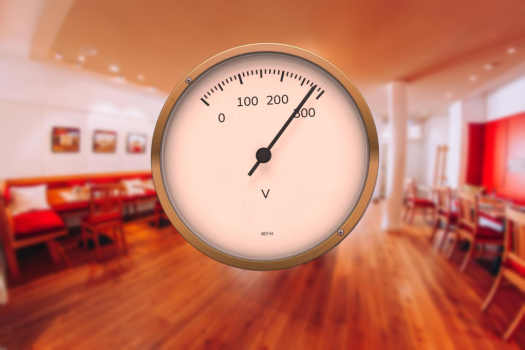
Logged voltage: 280 V
